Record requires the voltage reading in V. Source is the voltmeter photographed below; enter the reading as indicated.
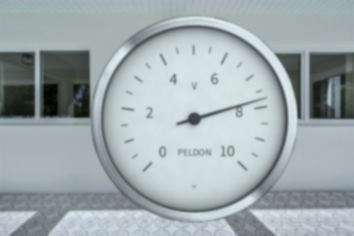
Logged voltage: 7.75 V
